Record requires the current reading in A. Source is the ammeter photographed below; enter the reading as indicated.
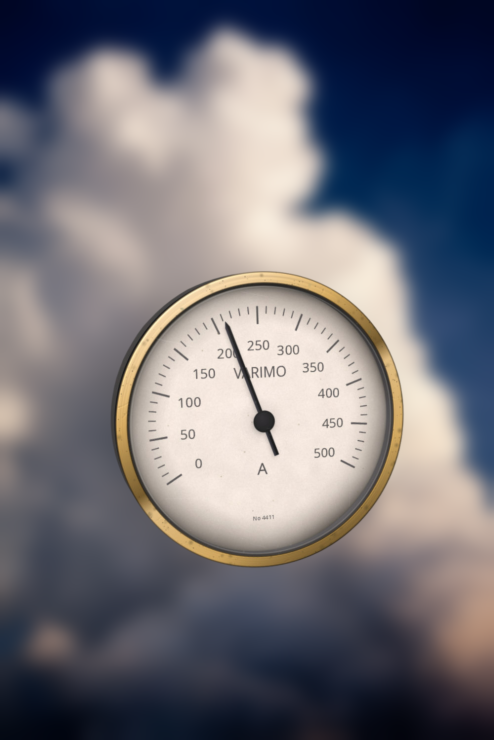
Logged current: 210 A
